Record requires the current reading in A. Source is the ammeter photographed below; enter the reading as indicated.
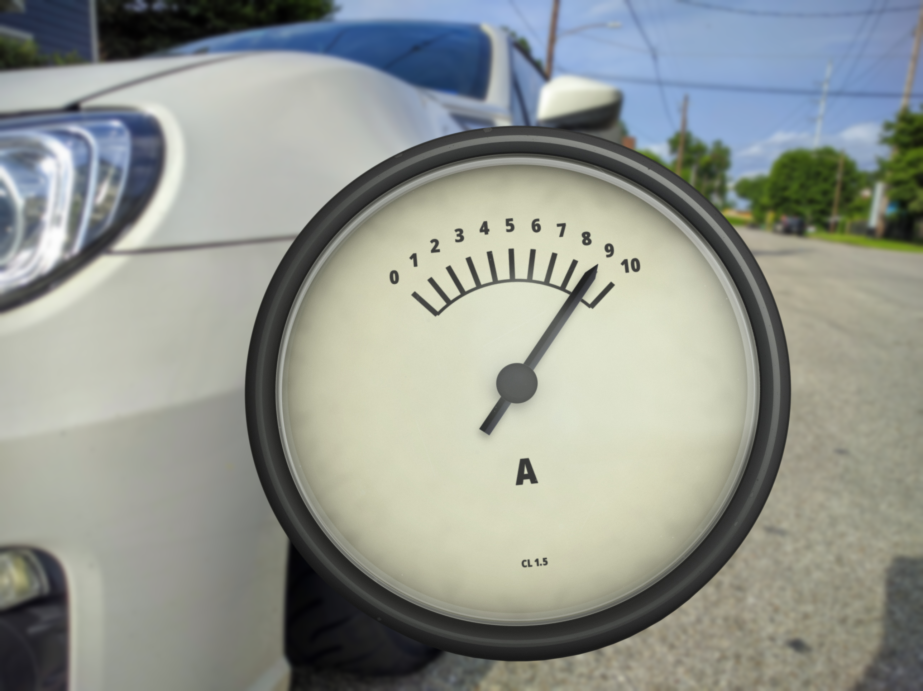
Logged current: 9 A
